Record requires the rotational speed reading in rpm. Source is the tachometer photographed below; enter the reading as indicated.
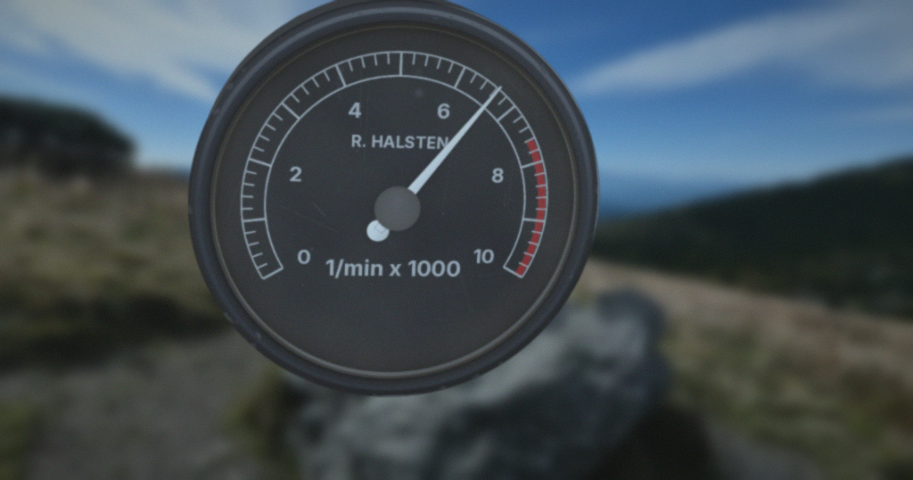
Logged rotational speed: 6600 rpm
